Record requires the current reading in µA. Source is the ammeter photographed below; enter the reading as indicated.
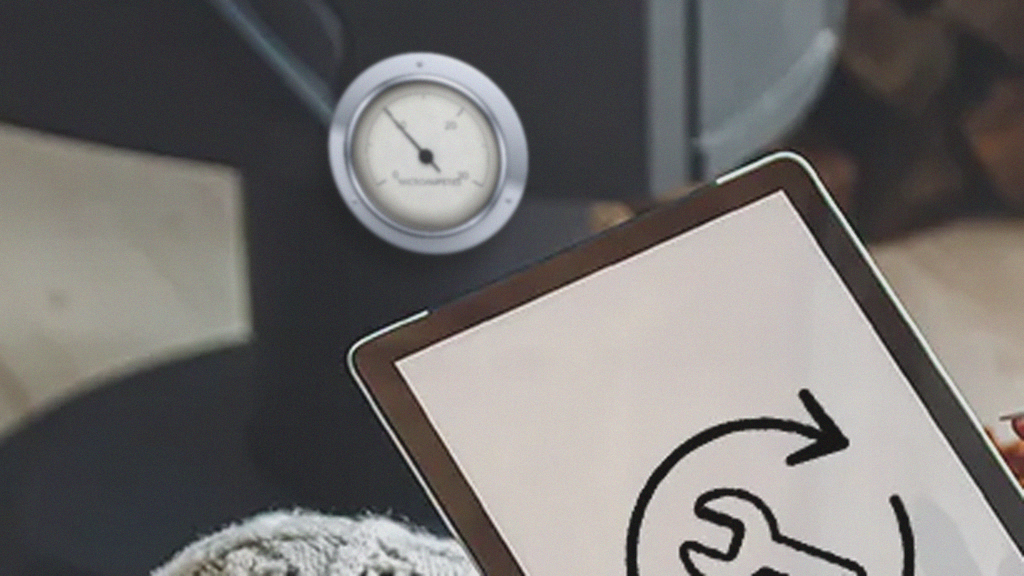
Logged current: 10 µA
